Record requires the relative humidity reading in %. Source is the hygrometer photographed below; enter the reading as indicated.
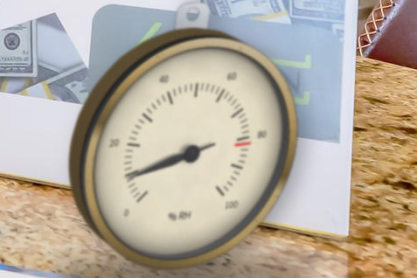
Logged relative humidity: 10 %
